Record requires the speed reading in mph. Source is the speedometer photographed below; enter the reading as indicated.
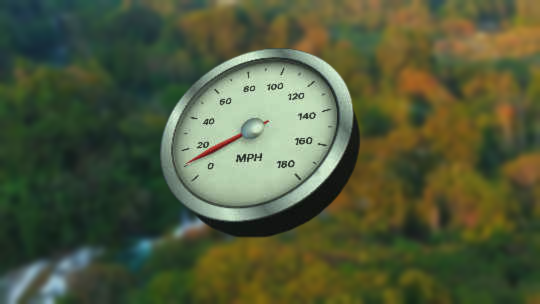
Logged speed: 10 mph
